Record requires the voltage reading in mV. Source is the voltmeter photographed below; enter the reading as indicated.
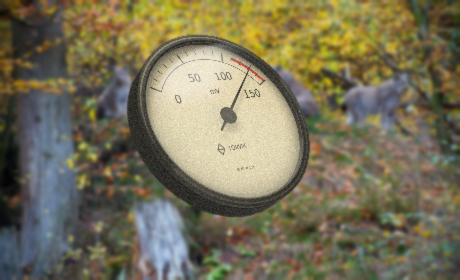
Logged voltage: 130 mV
